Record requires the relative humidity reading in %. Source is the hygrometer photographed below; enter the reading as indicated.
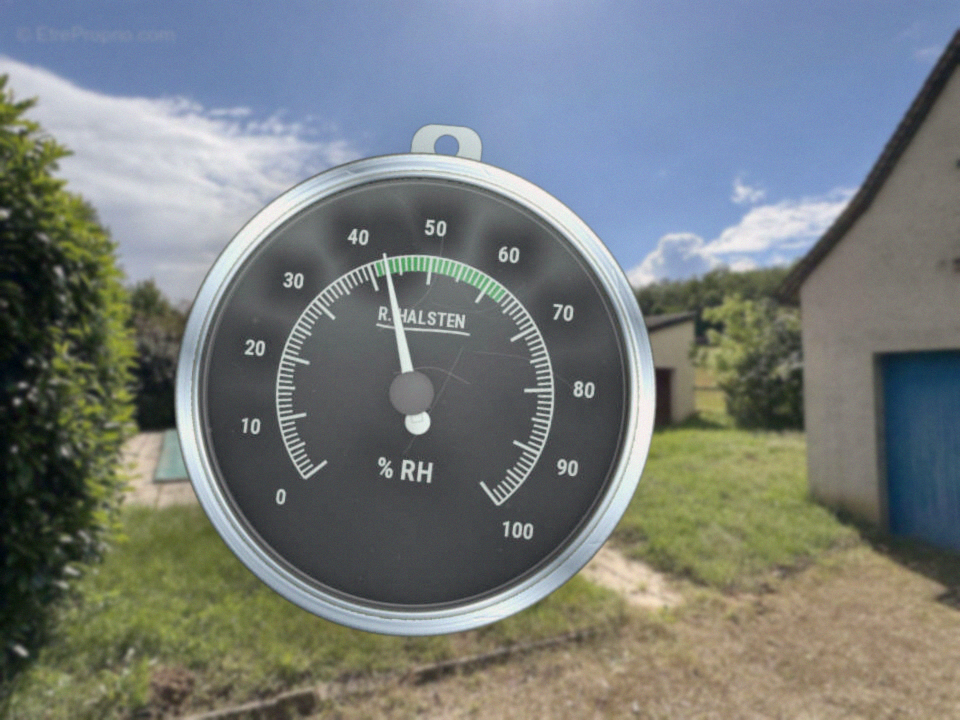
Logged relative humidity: 43 %
